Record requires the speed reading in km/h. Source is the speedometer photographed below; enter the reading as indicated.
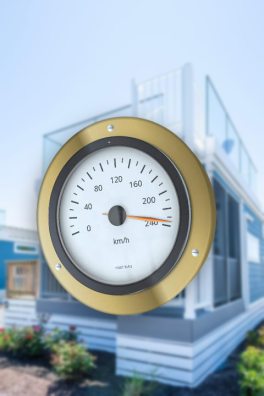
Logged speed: 235 km/h
